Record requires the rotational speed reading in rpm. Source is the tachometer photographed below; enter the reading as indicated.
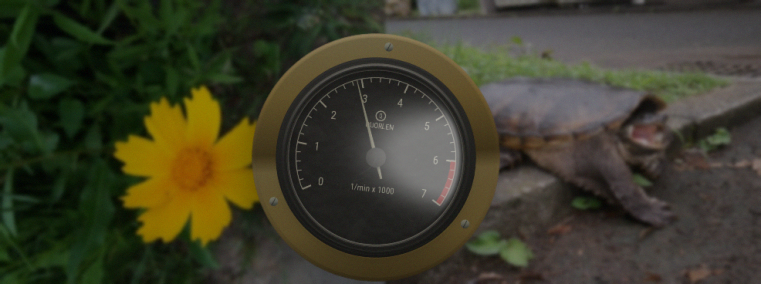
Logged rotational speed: 2900 rpm
